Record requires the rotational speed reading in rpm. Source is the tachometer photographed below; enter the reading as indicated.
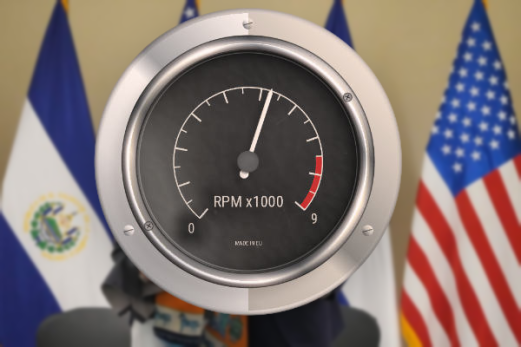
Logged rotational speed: 5250 rpm
